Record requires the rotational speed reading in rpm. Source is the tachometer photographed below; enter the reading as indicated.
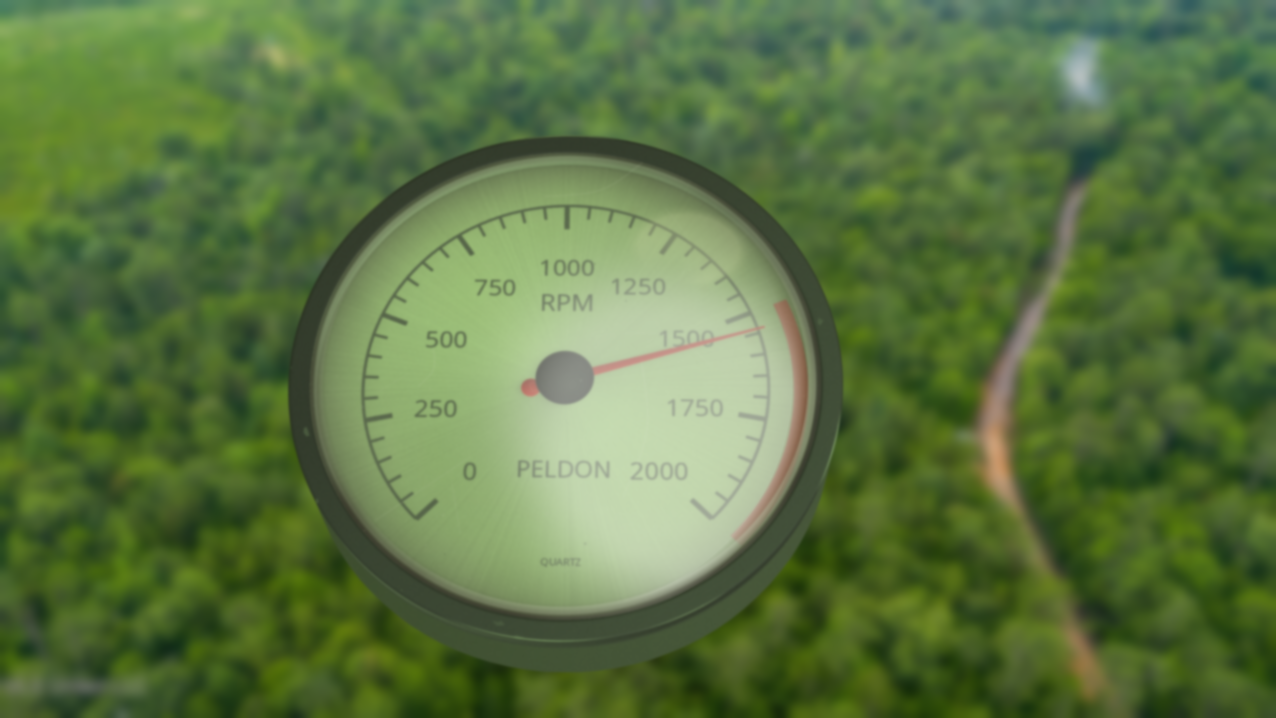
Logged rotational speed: 1550 rpm
